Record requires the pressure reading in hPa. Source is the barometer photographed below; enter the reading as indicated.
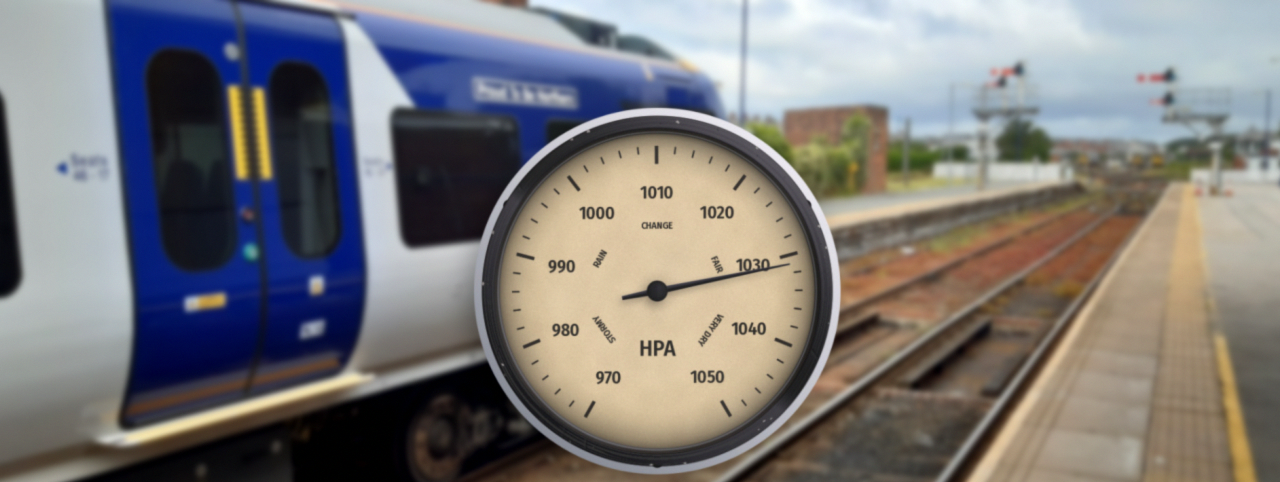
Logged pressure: 1031 hPa
